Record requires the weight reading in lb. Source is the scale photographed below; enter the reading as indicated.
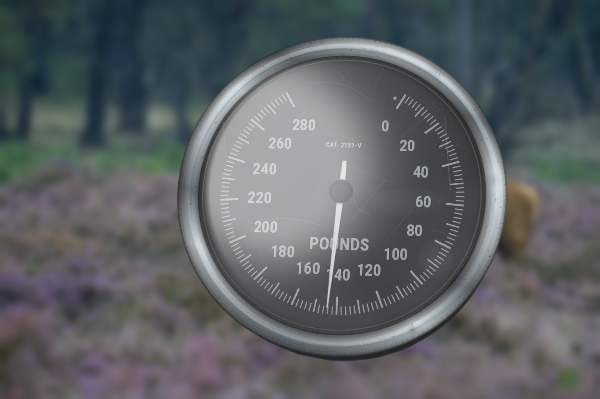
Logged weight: 144 lb
